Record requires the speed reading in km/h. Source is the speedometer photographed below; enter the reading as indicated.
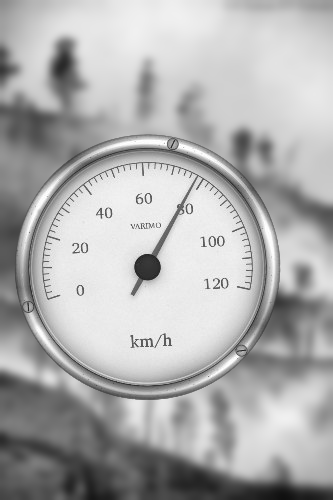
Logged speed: 78 km/h
